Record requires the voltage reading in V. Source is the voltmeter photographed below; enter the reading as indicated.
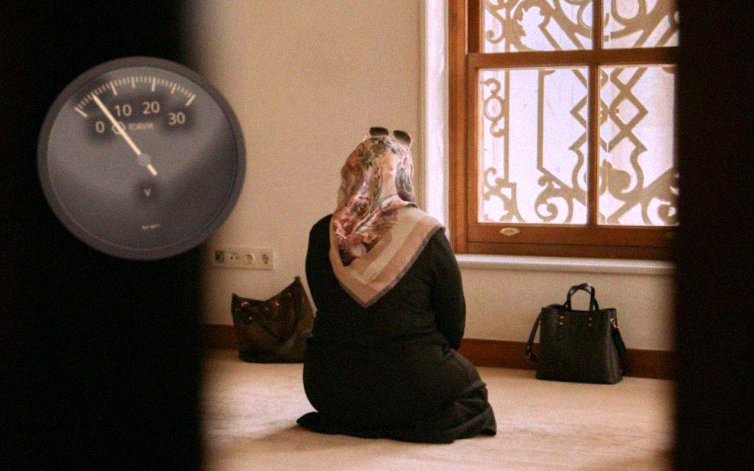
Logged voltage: 5 V
